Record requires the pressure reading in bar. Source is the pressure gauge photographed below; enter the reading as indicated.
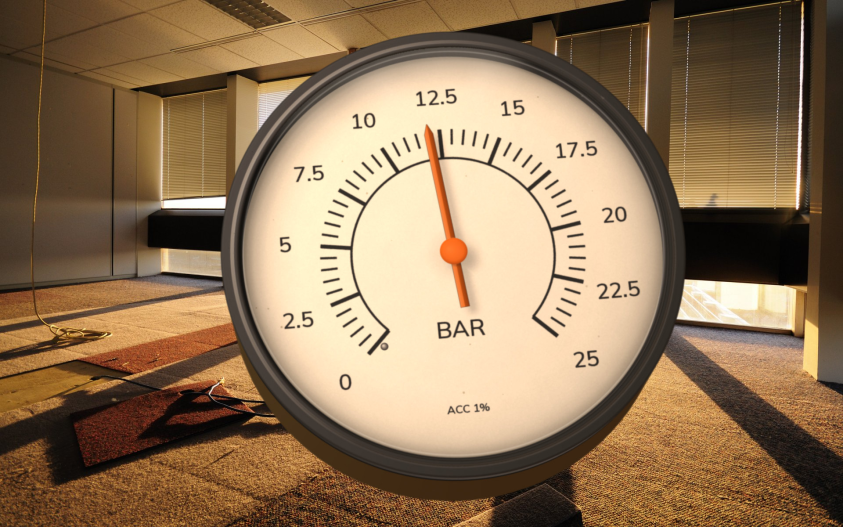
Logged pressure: 12 bar
